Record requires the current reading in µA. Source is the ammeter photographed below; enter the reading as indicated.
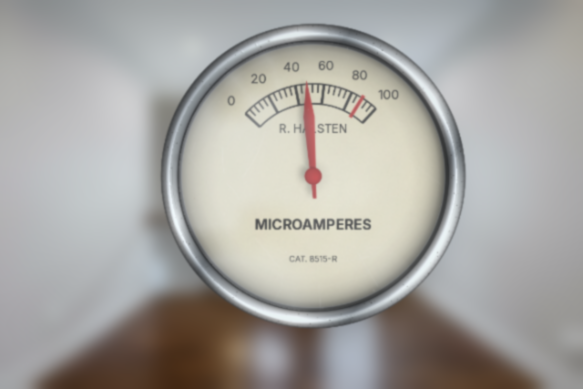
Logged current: 48 µA
